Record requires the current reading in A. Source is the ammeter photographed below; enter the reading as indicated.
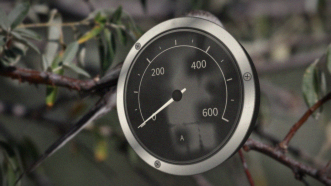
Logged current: 0 A
